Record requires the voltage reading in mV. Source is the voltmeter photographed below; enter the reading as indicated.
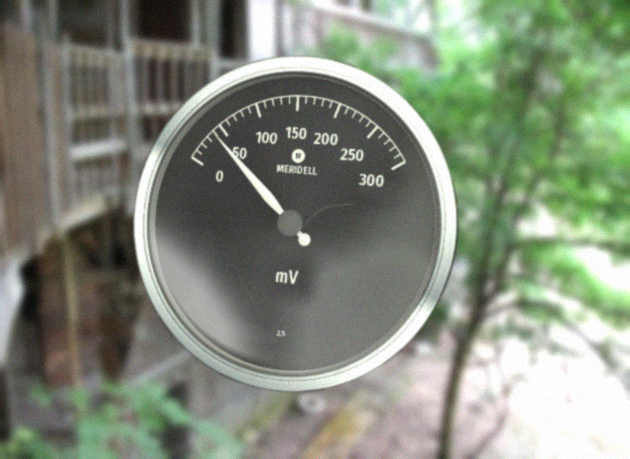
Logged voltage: 40 mV
